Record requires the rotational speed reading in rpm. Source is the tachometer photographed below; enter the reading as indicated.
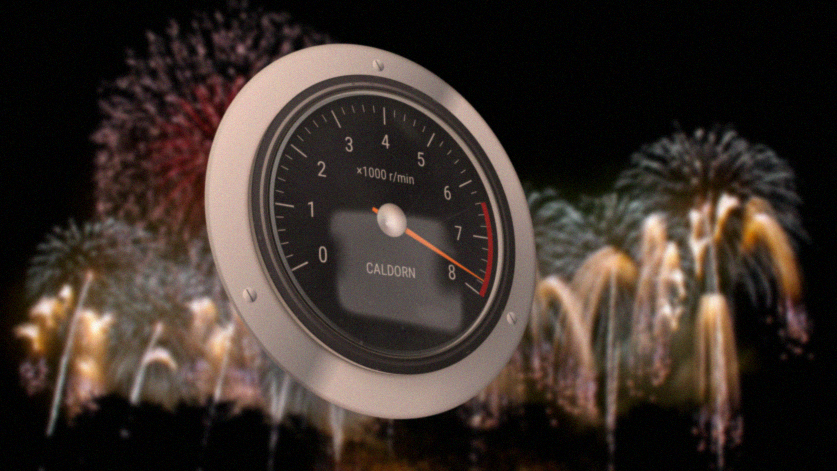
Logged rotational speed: 7800 rpm
